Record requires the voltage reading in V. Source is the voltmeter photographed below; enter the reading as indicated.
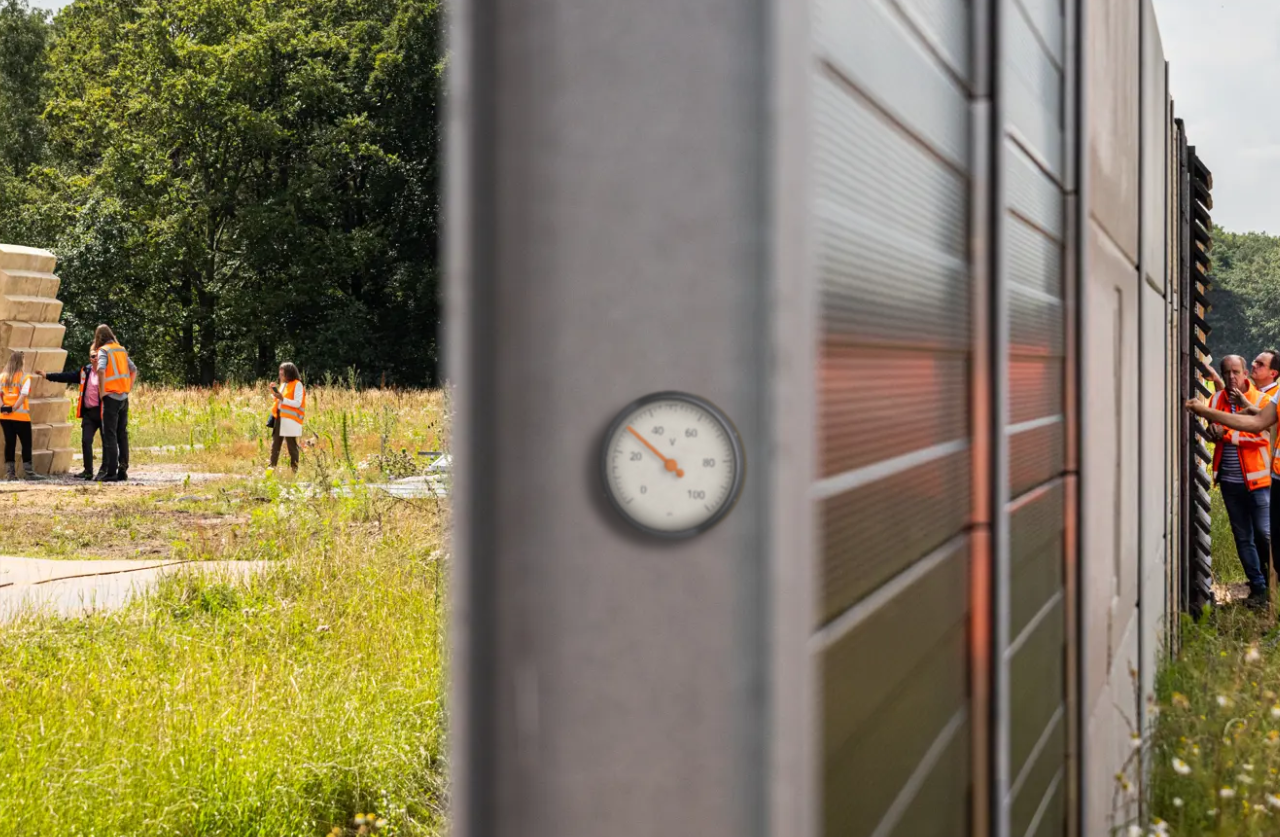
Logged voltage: 30 V
